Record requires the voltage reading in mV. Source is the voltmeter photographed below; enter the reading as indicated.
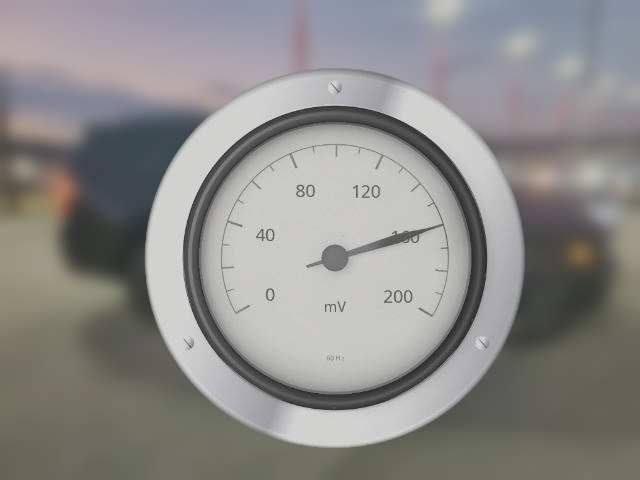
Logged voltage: 160 mV
